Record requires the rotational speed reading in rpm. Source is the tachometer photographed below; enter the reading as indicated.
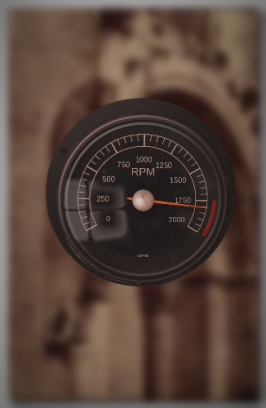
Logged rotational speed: 1800 rpm
